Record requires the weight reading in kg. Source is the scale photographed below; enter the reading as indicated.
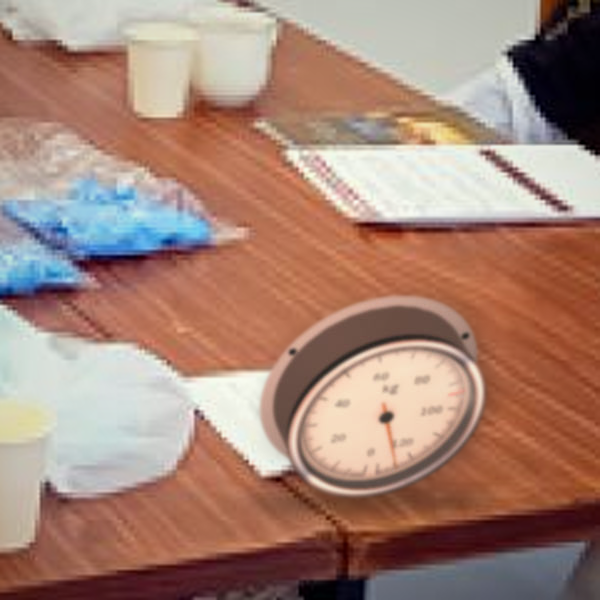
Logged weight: 125 kg
